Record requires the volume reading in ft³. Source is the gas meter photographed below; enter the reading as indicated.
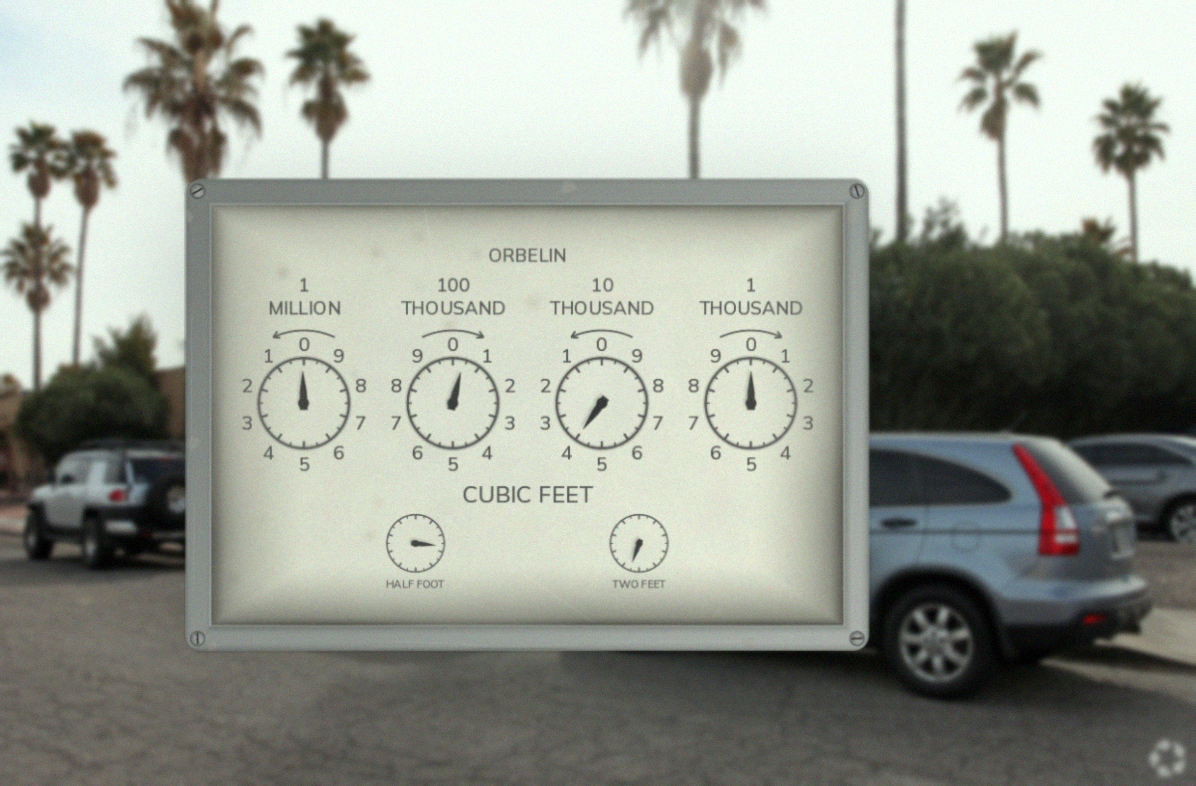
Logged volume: 4000 ft³
